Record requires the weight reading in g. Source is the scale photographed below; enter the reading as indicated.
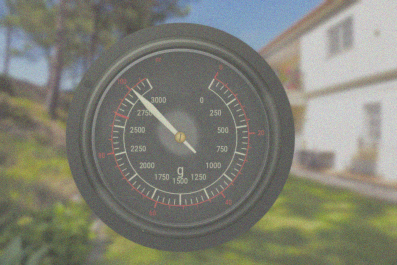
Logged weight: 2850 g
